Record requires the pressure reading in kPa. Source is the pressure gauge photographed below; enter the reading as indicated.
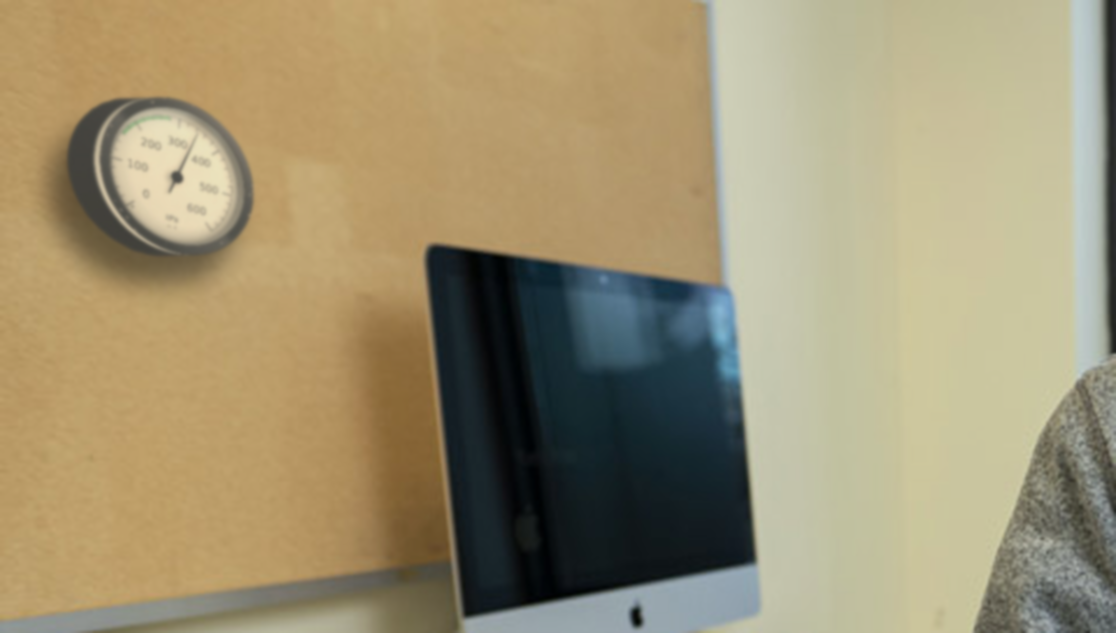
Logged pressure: 340 kPa
